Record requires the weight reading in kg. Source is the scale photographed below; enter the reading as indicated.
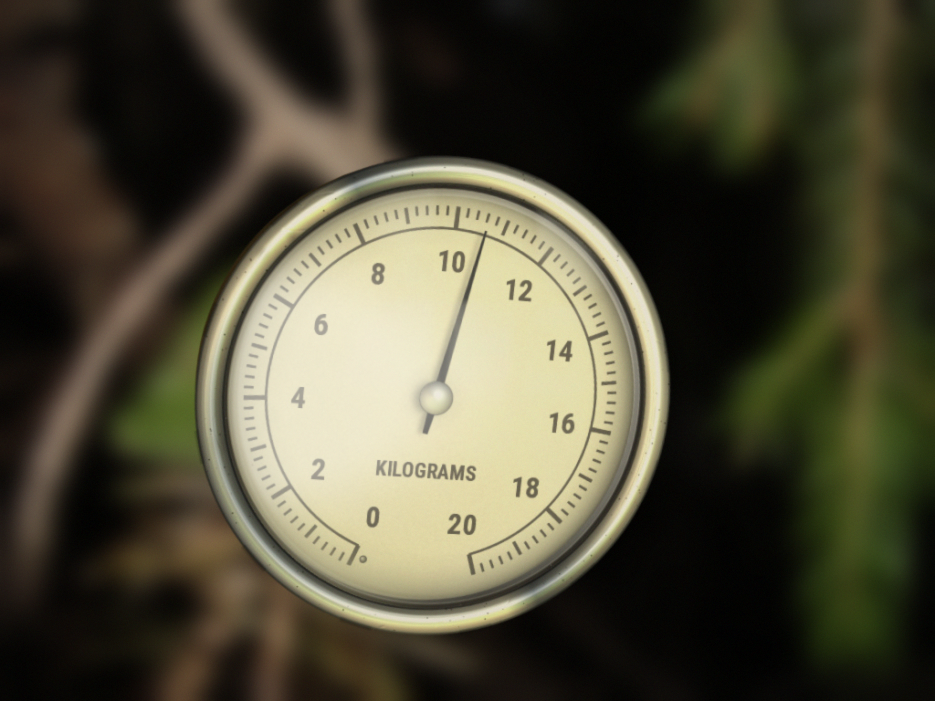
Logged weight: 10.6 kg
